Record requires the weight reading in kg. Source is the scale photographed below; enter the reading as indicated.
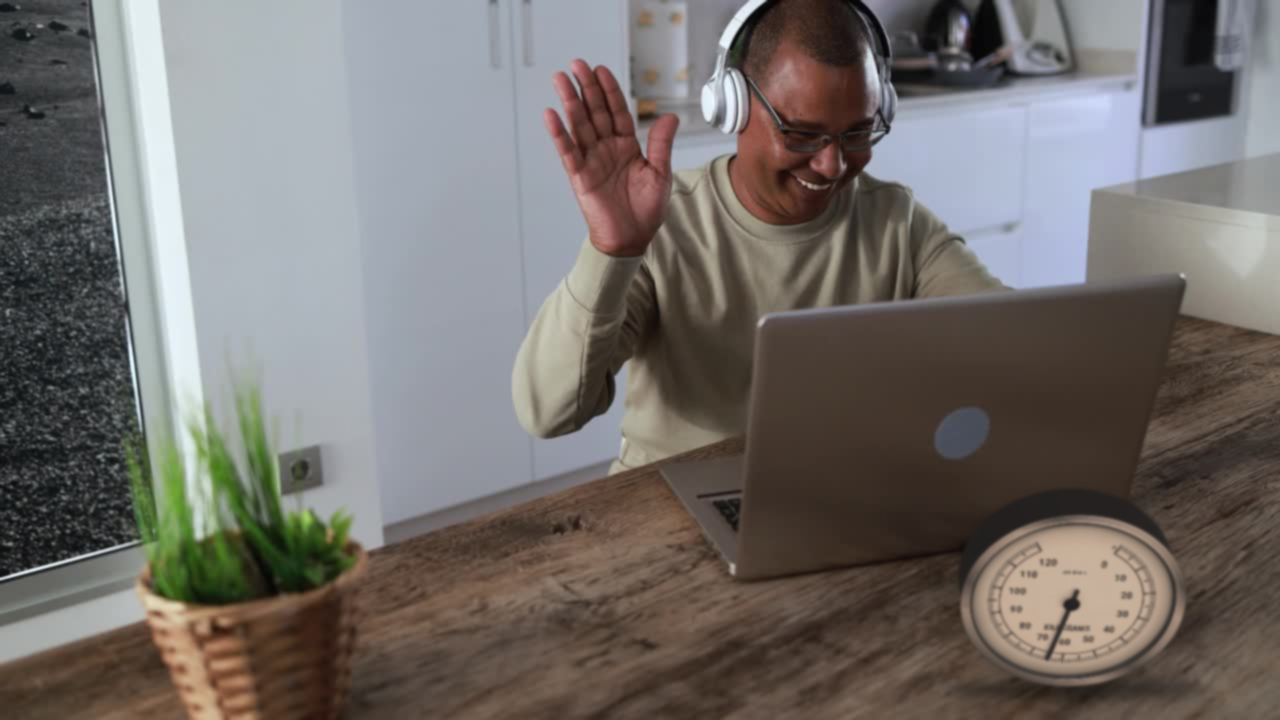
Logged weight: 65 kg
